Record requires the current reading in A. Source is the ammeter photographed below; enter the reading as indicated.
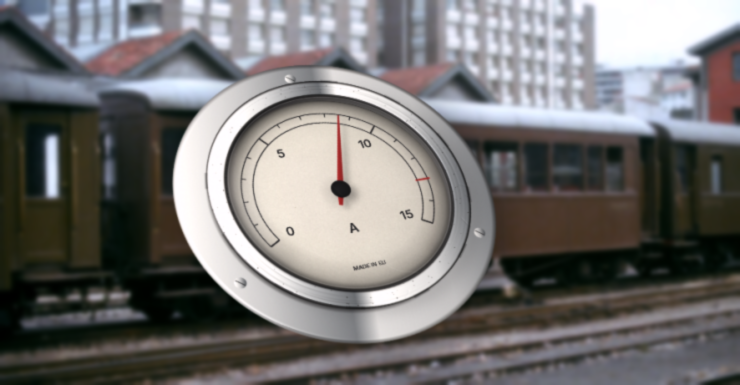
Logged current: 8.5 A
